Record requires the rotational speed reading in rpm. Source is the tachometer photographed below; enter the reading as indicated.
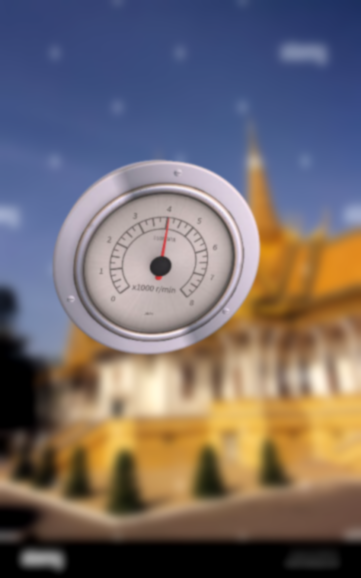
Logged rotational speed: 4000 rpm
